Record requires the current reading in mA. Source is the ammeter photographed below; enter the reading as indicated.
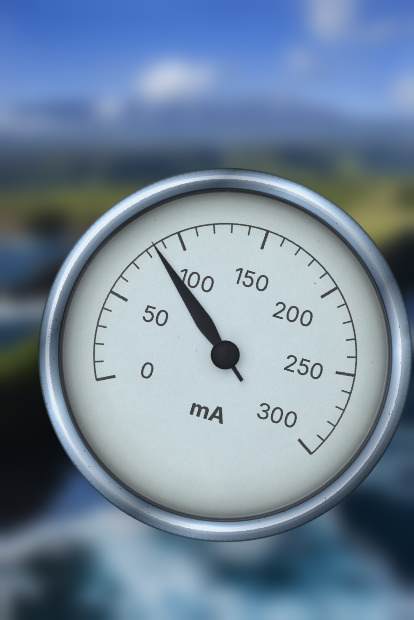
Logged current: 85 mA
